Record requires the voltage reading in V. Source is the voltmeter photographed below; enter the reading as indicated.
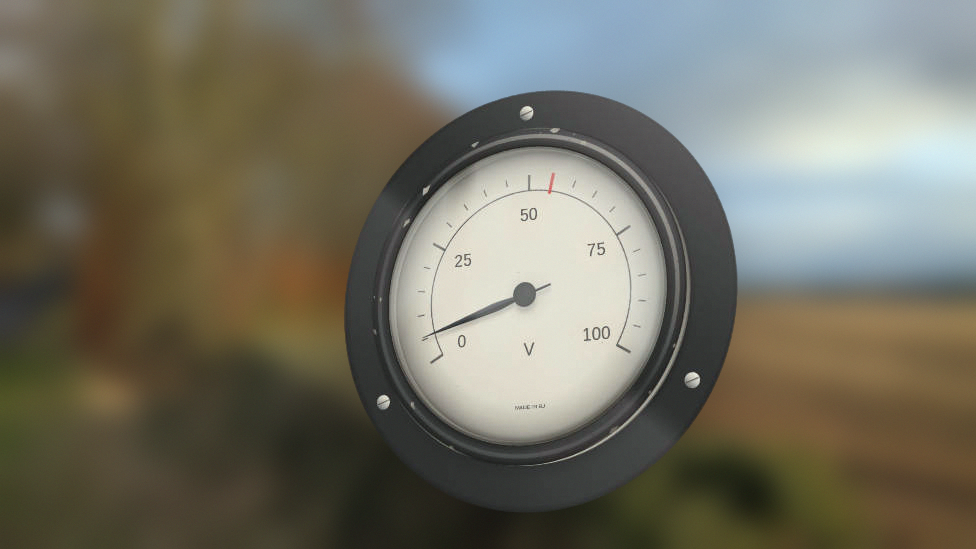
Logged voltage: 5 V
